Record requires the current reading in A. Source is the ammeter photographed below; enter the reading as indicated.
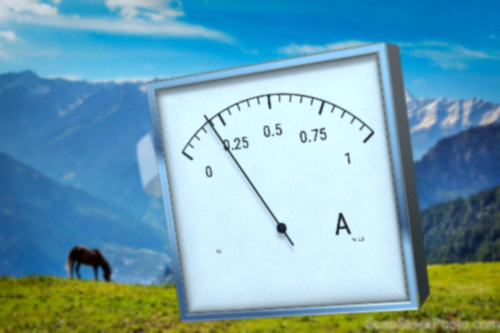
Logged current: 0.2 A
